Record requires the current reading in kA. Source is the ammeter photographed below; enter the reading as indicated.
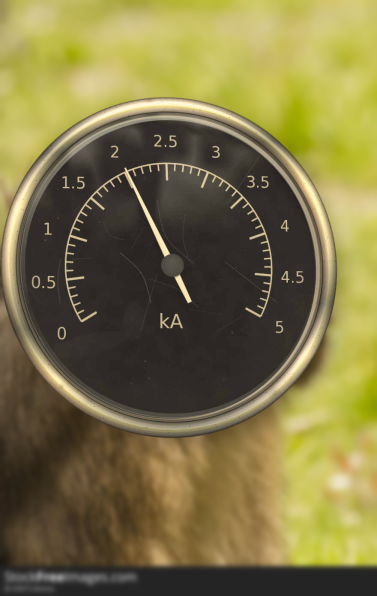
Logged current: 2 kA
